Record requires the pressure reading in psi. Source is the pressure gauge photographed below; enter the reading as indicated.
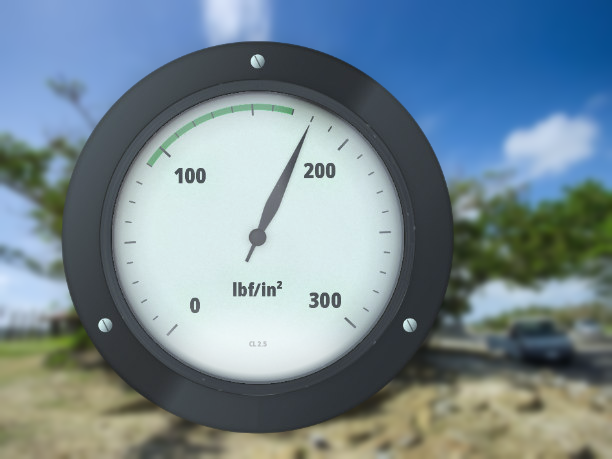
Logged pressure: 180 psi
